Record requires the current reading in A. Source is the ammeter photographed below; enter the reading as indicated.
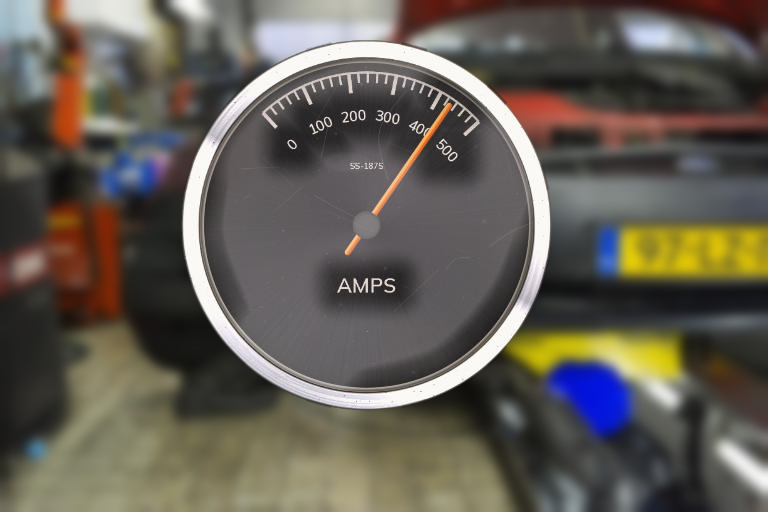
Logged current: 430 A
